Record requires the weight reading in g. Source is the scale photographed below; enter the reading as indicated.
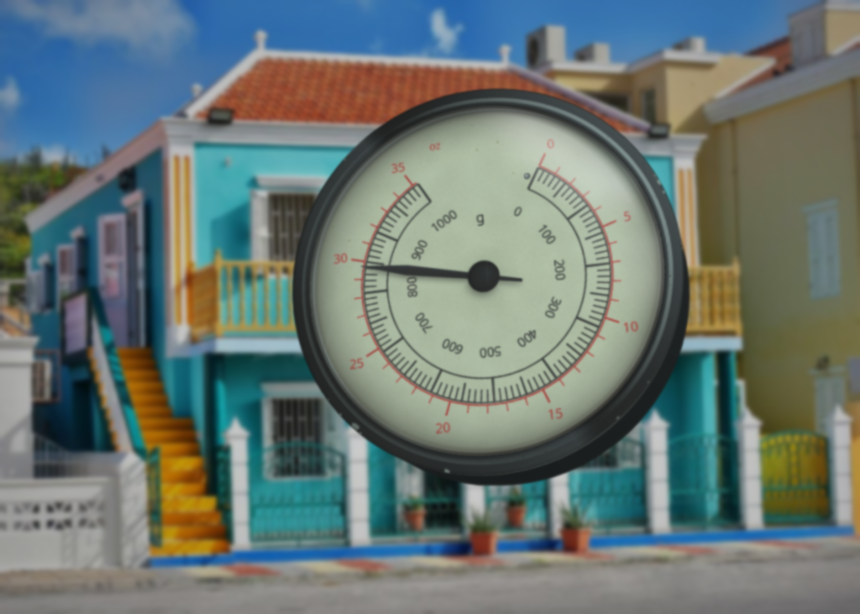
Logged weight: 840 g
